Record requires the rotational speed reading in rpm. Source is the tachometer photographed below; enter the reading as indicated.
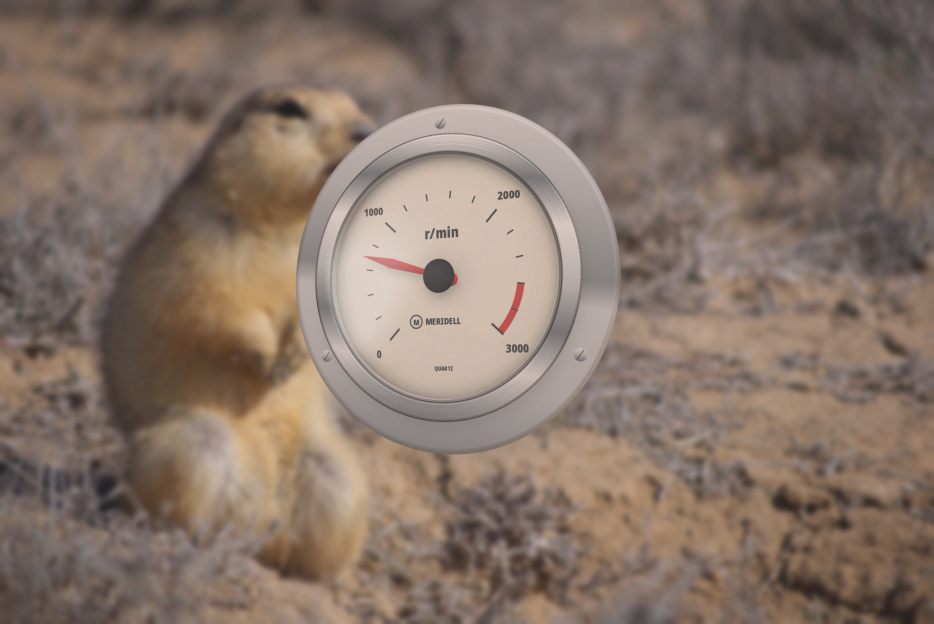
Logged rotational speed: 700 rpm
